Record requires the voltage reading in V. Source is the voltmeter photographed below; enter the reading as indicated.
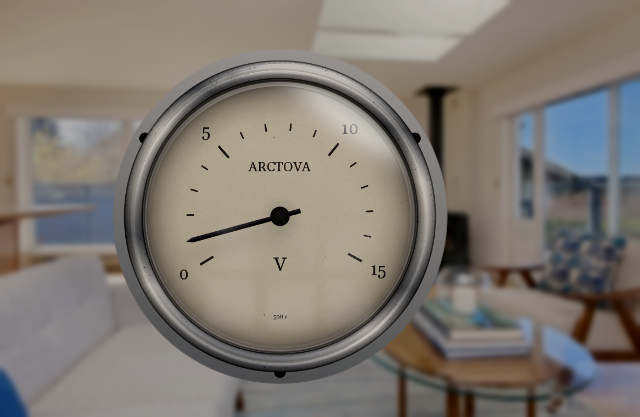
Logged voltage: 1 V
